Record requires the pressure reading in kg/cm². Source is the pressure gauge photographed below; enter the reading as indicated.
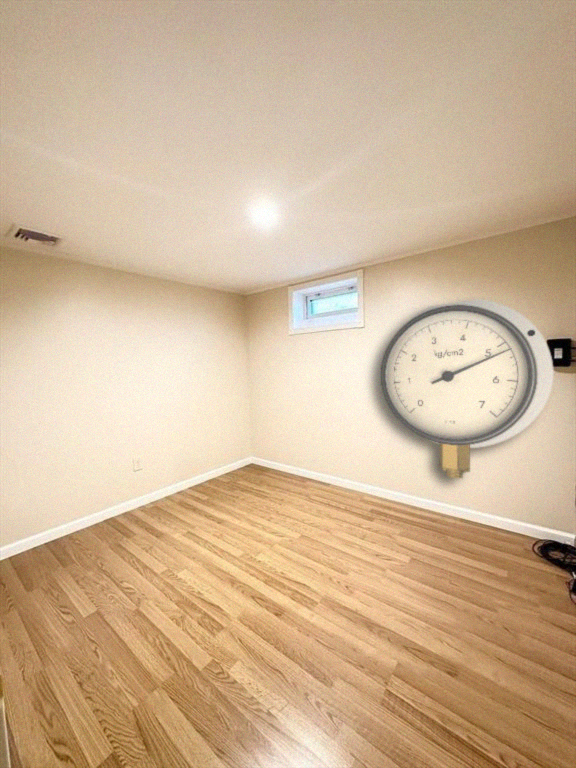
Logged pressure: 5.2 kg/cm²
